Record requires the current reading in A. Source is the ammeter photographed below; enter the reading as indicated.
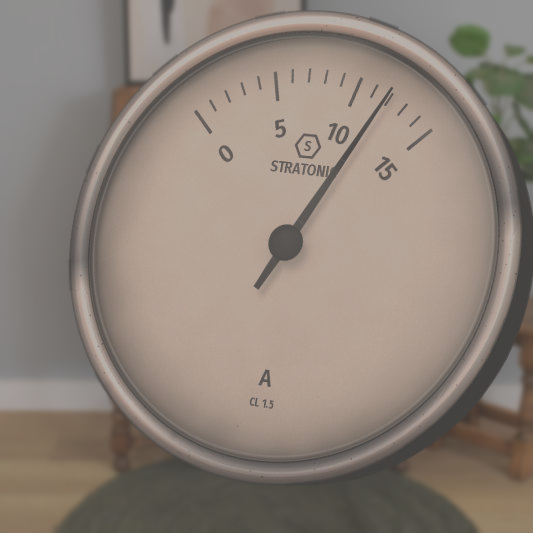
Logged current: 12 A
